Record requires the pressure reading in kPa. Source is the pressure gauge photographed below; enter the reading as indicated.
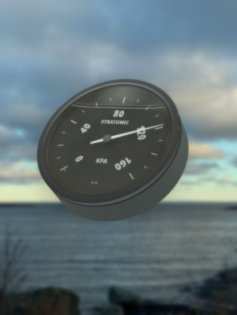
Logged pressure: 120 kPa
